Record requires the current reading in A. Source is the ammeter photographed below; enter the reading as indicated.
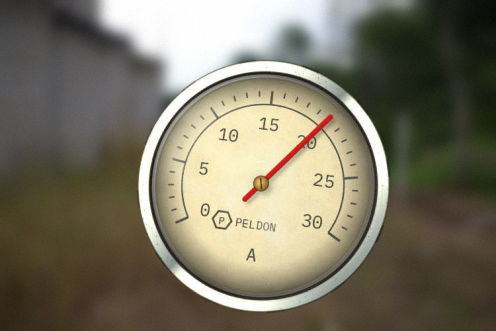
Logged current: 20 A
